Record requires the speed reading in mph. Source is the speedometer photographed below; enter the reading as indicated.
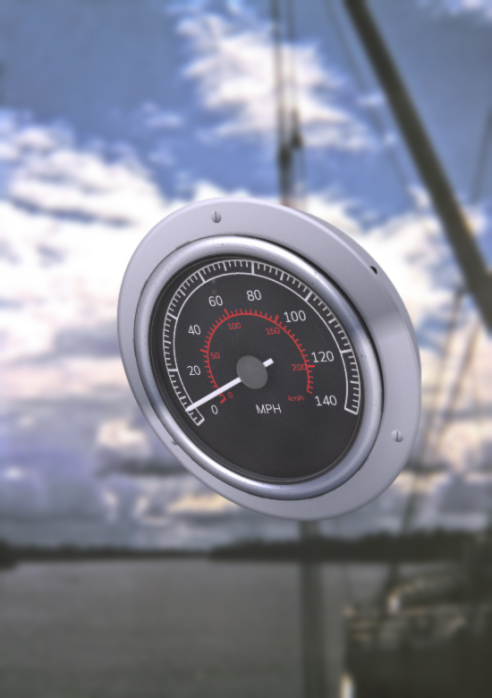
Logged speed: 6 mph
